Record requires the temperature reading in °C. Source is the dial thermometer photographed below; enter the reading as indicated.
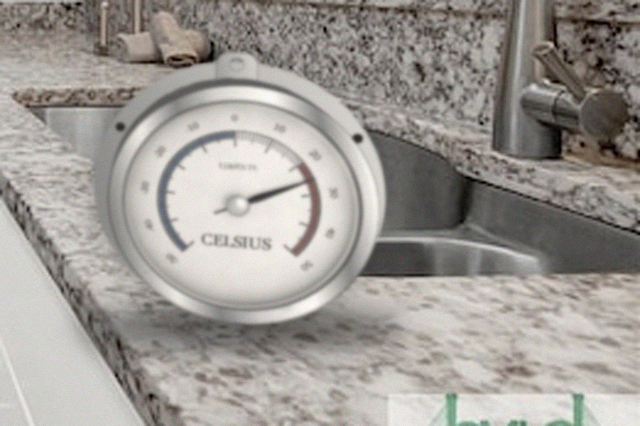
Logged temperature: 25 °C
